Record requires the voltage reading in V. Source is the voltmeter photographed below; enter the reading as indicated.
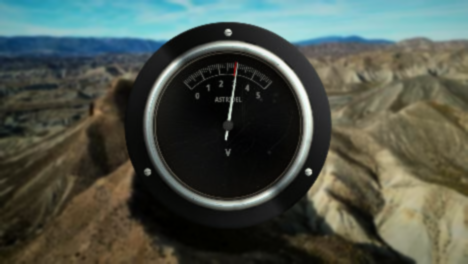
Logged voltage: 3 V
